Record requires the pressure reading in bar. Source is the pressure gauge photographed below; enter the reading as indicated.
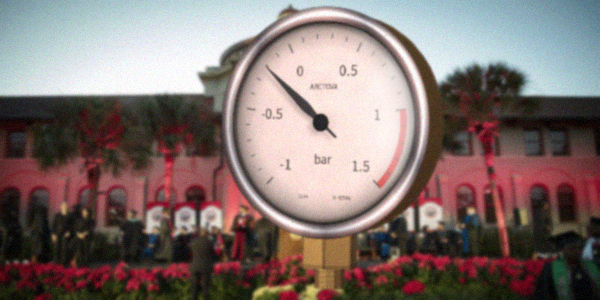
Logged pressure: -0.2 bar
